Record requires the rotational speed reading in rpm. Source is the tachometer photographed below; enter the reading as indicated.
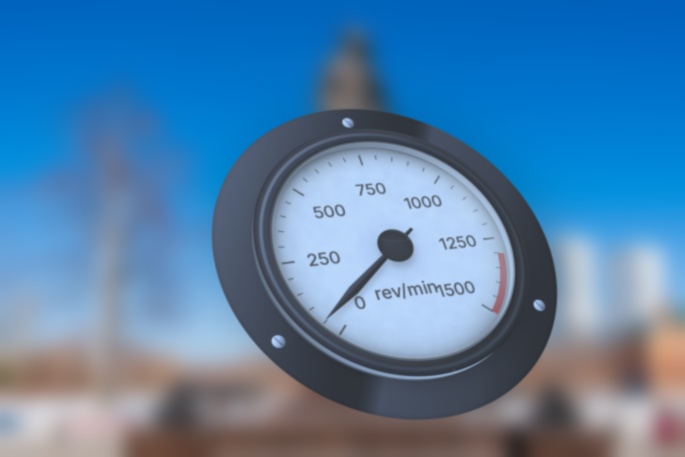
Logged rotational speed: 50 rpm
